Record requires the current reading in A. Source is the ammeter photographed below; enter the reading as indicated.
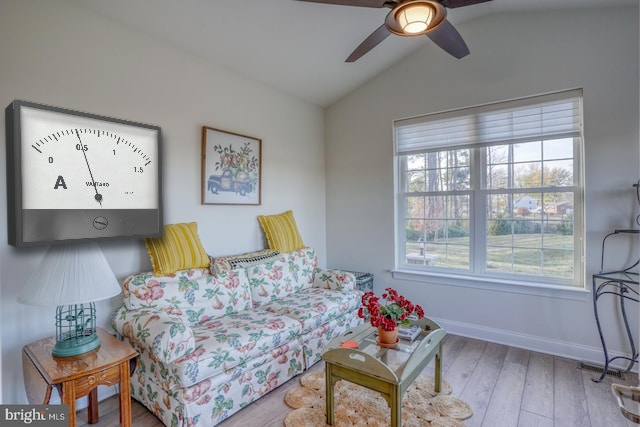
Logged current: 0.5 A
